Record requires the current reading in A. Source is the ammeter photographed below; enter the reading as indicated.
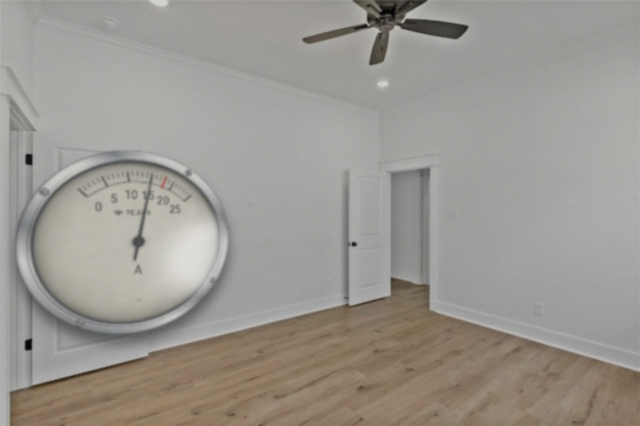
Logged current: 15 A
